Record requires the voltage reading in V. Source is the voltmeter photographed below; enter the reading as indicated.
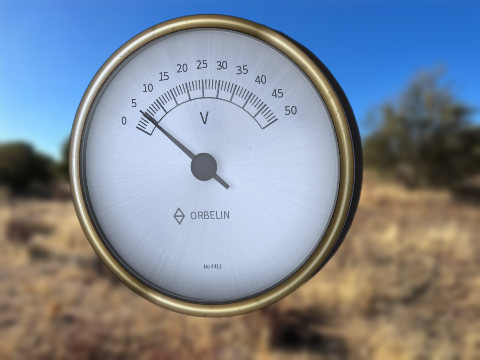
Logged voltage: 5 V
